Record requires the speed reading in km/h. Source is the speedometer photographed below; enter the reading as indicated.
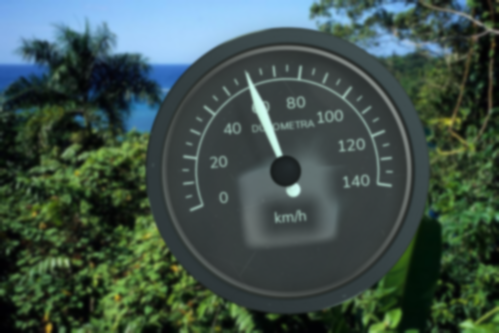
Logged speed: 60 km/h
